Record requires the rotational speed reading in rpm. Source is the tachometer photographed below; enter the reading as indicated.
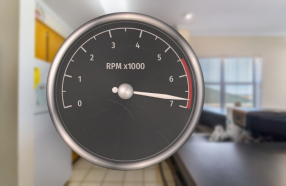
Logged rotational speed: 6750 rpm
